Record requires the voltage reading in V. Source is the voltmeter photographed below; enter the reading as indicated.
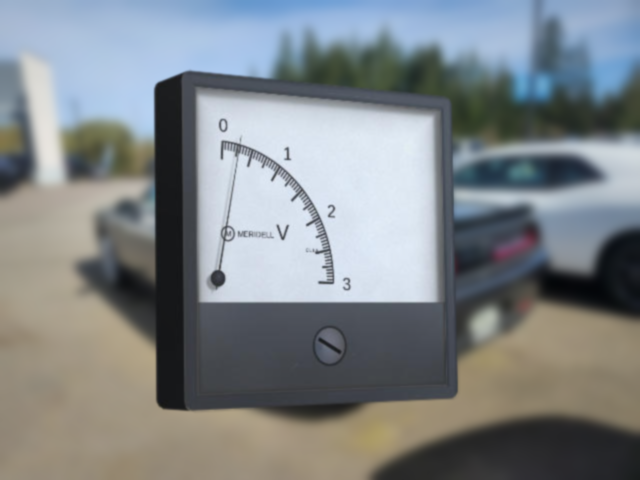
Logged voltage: 0.25 V
